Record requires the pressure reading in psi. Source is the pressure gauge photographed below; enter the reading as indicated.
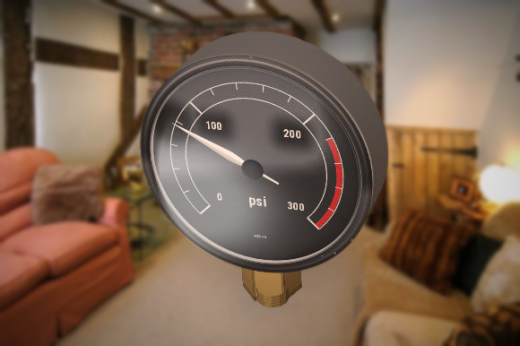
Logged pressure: 80 psi
